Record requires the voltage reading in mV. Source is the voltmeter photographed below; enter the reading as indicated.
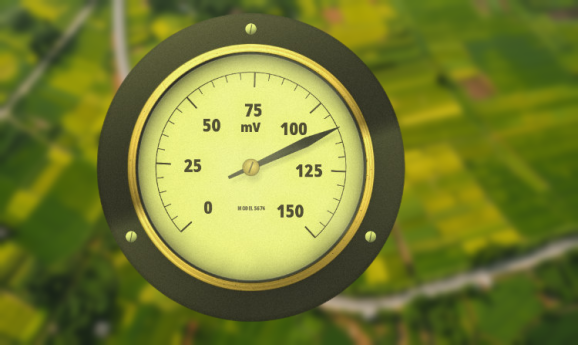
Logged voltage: 110 mV
